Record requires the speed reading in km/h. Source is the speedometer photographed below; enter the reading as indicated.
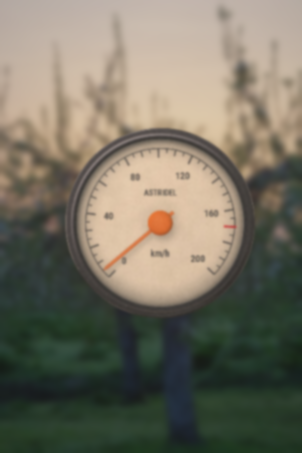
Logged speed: 5 km/h
